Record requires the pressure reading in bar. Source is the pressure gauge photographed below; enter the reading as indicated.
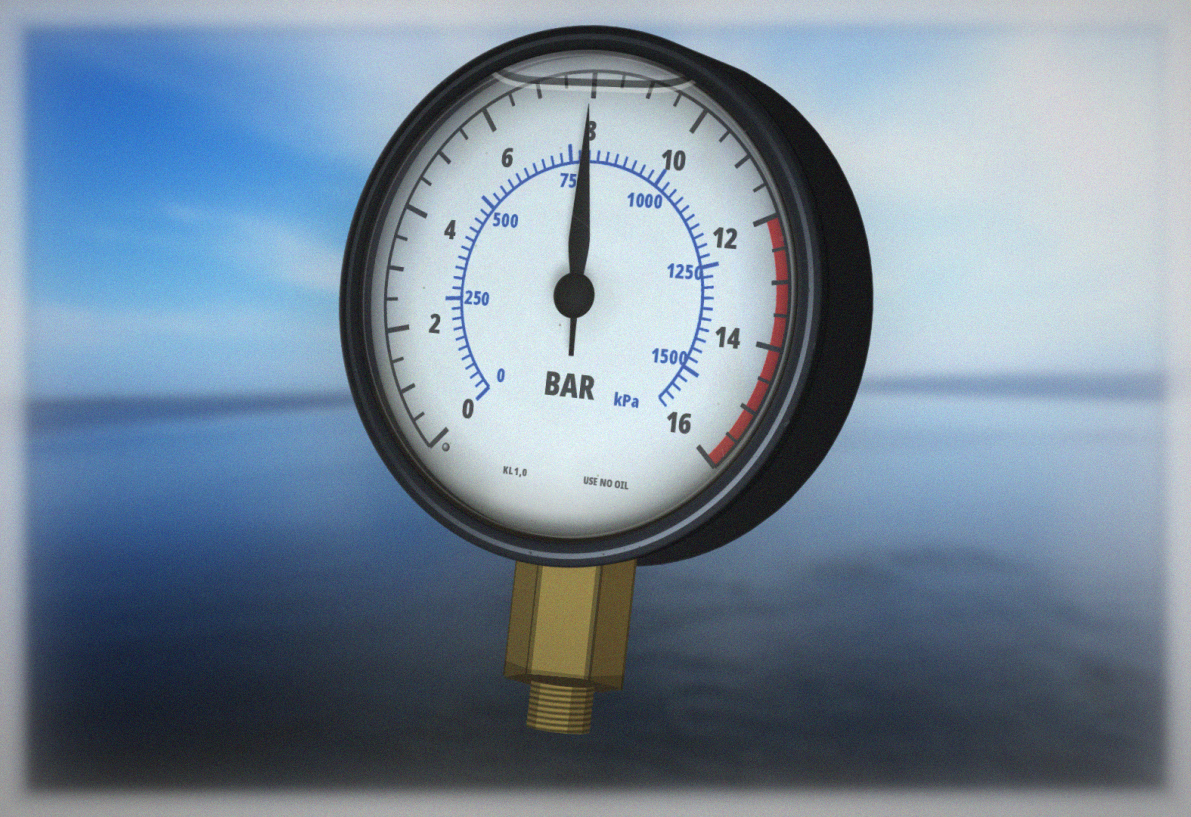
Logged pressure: 8 bar
